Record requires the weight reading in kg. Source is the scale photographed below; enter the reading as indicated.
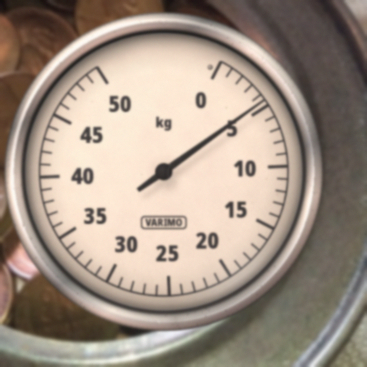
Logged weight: 4.5 kg
